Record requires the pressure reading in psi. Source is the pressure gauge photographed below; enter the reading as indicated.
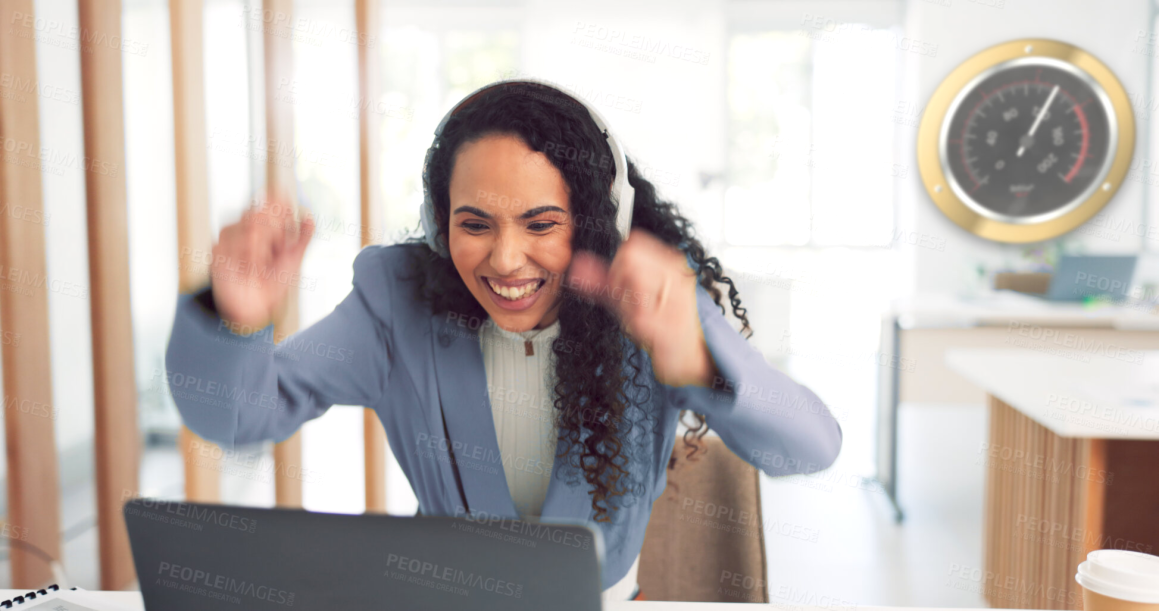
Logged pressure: 120 psi
